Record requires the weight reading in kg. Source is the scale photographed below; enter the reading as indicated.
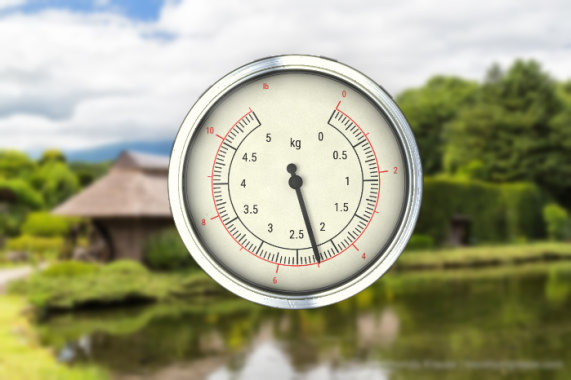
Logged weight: 2.25 kg
